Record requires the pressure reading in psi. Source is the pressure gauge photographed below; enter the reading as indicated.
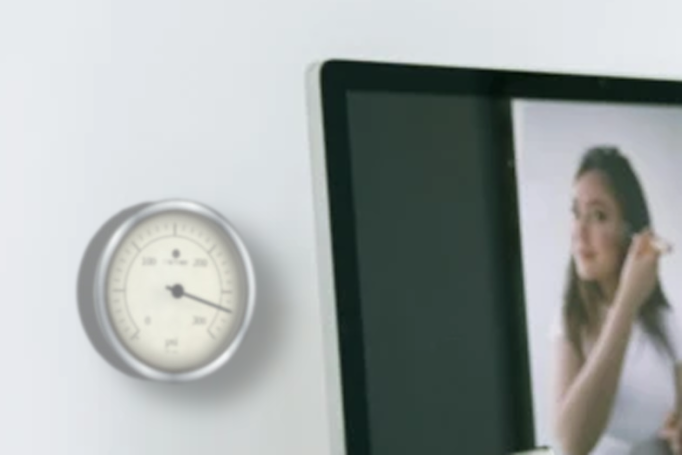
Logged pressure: 270 psi
